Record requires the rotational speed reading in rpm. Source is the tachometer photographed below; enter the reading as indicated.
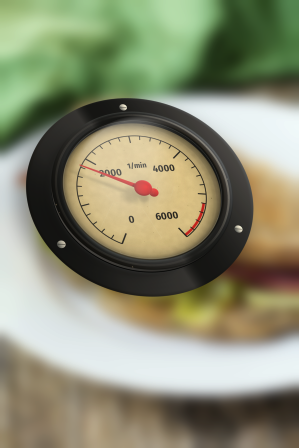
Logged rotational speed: 1800 rpm
